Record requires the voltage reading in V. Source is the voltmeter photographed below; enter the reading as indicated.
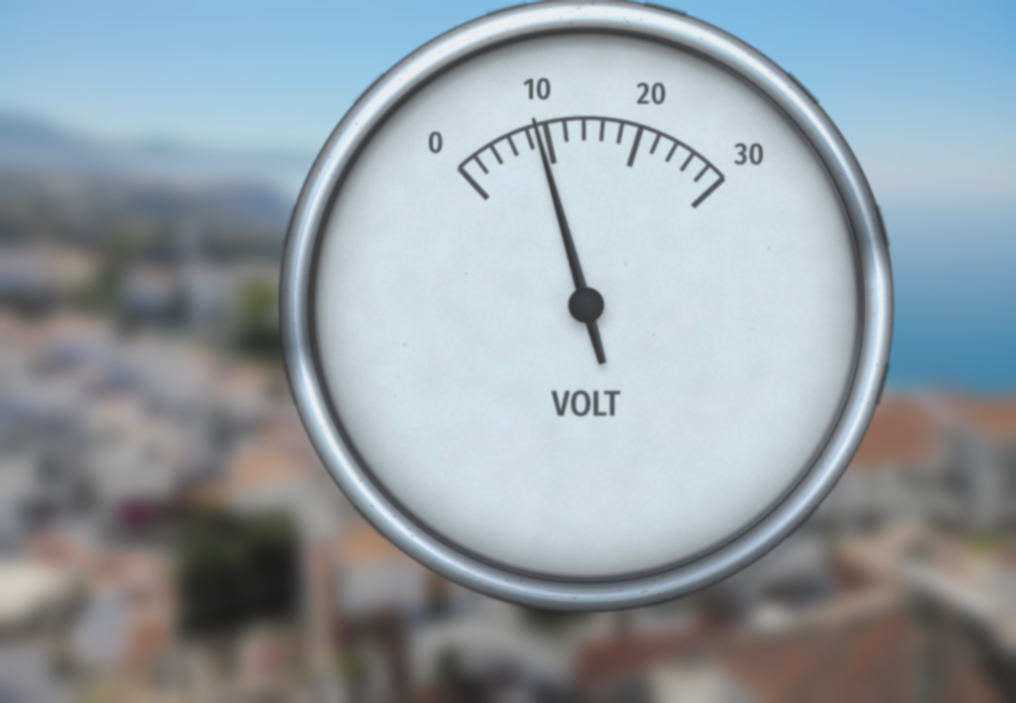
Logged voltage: 9 V
